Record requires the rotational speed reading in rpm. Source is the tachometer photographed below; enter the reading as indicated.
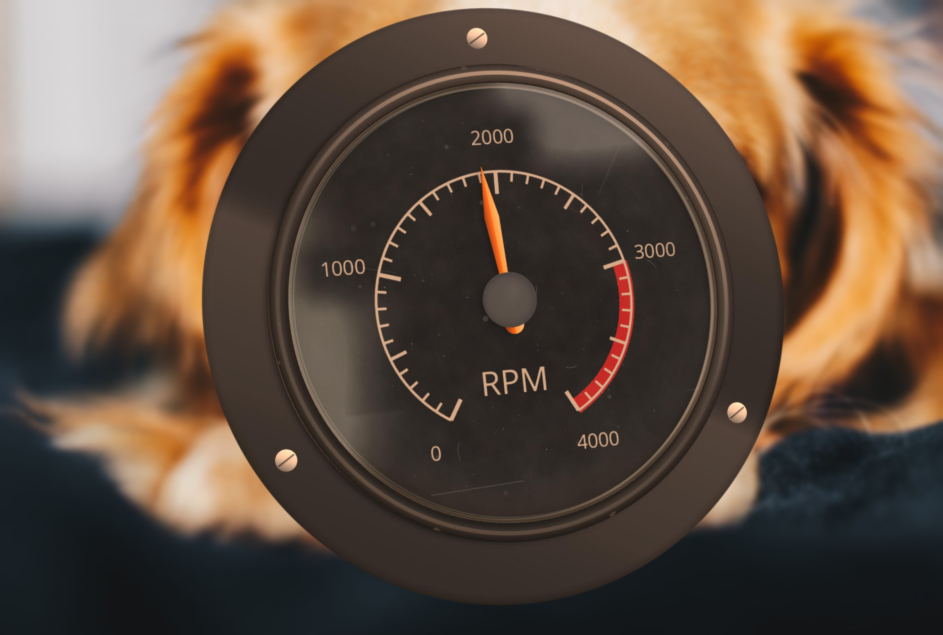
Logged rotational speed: 1900 rpm
